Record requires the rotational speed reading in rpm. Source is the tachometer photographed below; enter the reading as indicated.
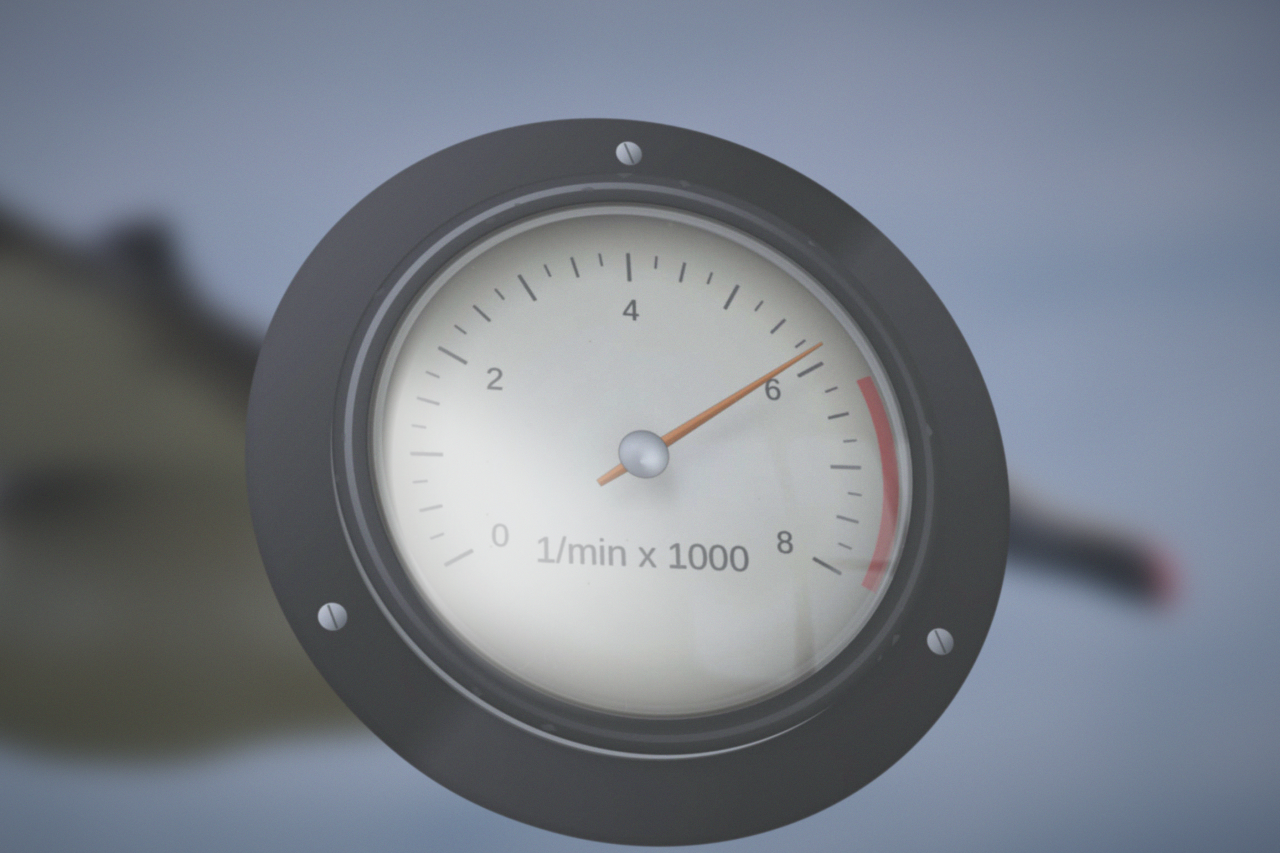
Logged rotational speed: 5875 rpm
